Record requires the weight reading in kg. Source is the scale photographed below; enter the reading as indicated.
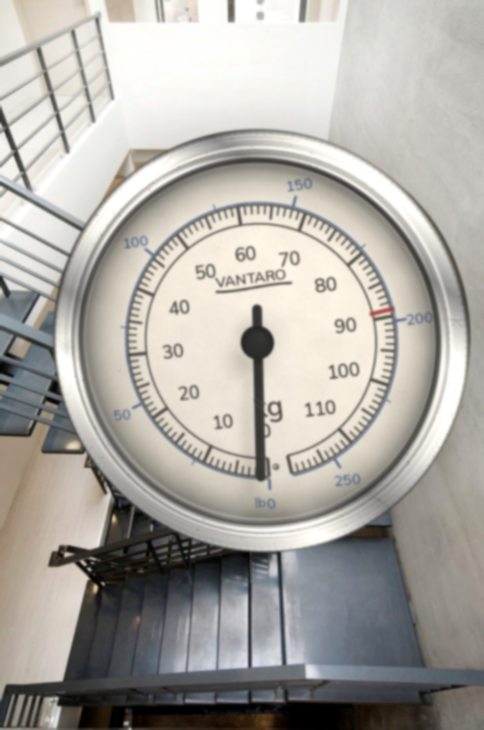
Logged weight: 1 kg
